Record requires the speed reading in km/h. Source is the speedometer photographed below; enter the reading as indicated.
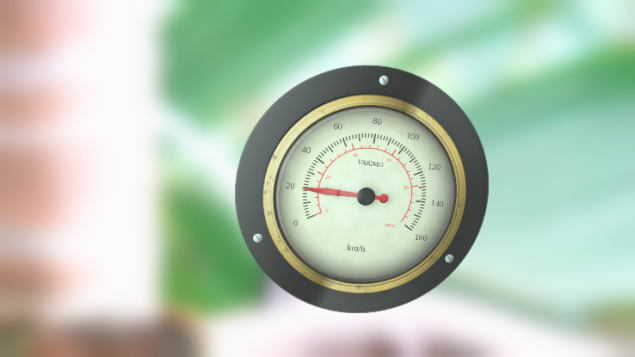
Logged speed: 20 km/h
